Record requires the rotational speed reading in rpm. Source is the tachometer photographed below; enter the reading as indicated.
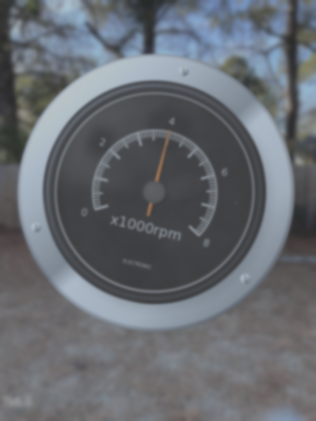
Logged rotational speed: 4000 rpm
